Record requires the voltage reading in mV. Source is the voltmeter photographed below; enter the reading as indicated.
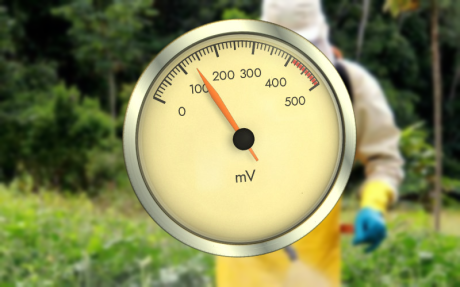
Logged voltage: 130 mV
